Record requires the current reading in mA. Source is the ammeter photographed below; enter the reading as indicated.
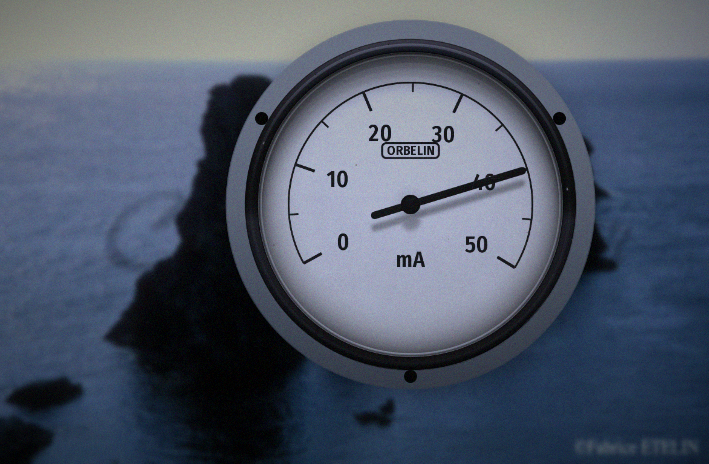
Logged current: 40 mA
